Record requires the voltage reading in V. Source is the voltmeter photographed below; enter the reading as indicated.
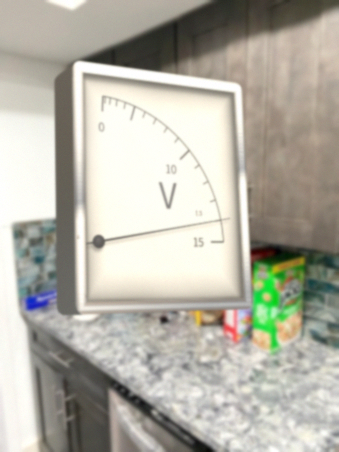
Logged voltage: 14 V
